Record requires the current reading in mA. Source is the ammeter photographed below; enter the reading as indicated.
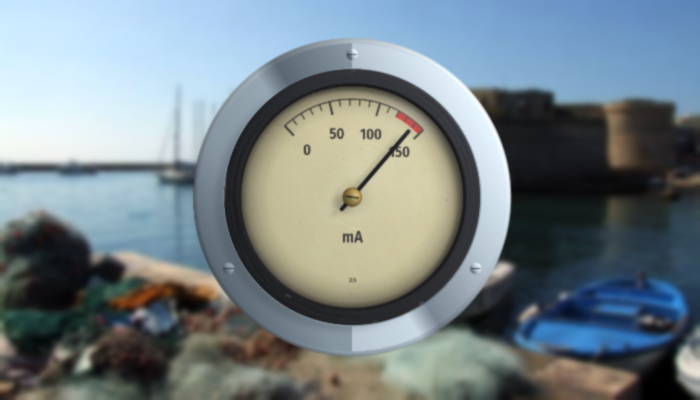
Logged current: 140 mA
